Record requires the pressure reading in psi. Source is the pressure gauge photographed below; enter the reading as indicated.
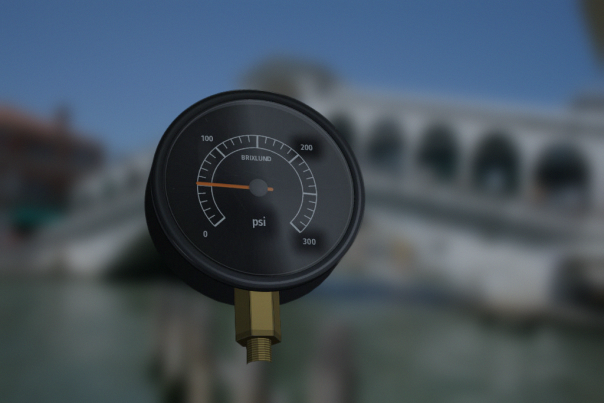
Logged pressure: 50 psi
